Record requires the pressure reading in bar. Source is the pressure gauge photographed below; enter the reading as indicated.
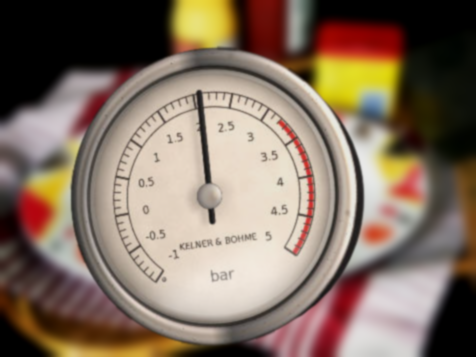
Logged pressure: 2.1 bar
